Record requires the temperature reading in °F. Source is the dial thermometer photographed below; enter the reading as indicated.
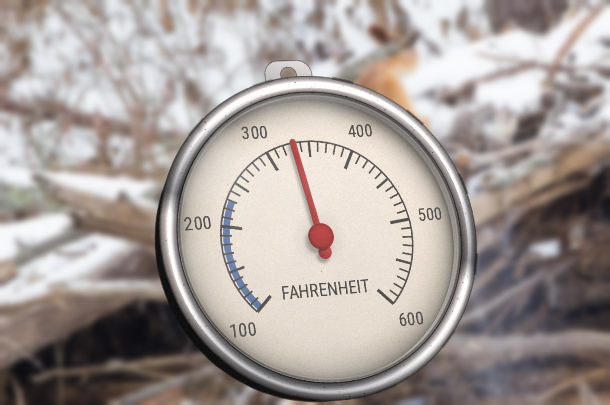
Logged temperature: 330 °F
